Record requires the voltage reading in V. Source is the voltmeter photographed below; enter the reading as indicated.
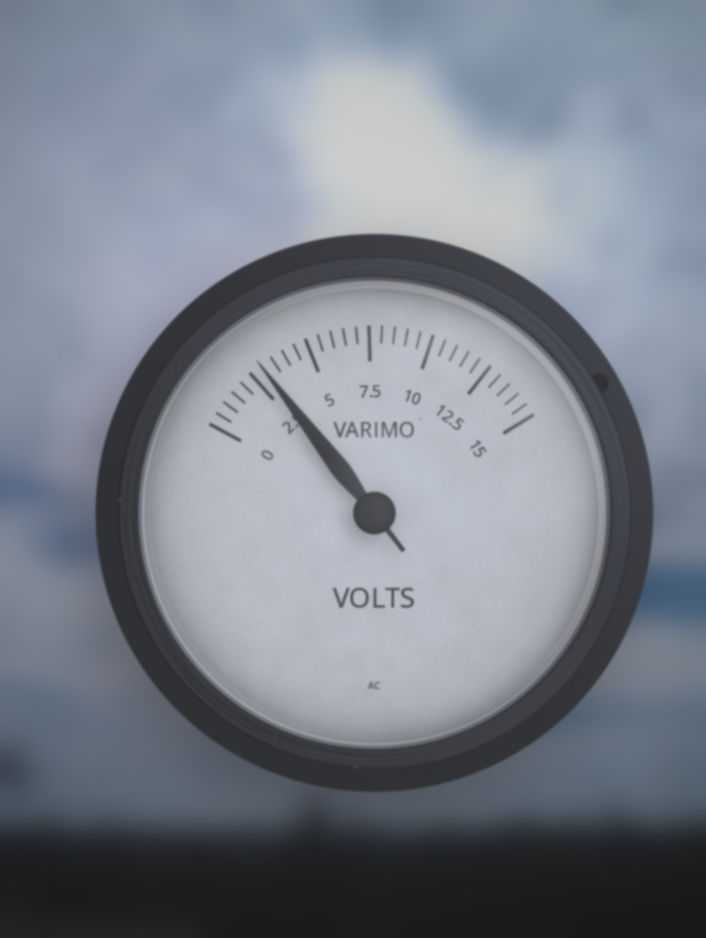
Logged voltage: 3 V
